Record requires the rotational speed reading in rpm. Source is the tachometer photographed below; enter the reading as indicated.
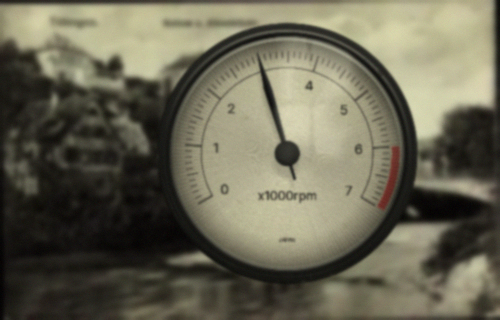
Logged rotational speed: 3000 rpm
